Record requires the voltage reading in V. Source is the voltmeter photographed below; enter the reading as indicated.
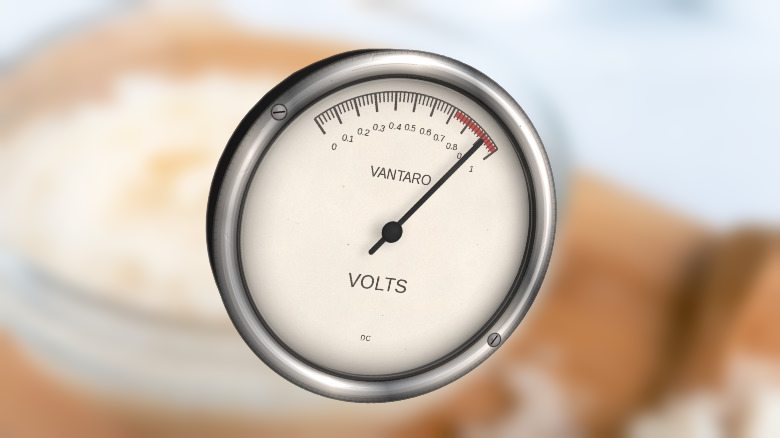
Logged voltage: 0.9 V
